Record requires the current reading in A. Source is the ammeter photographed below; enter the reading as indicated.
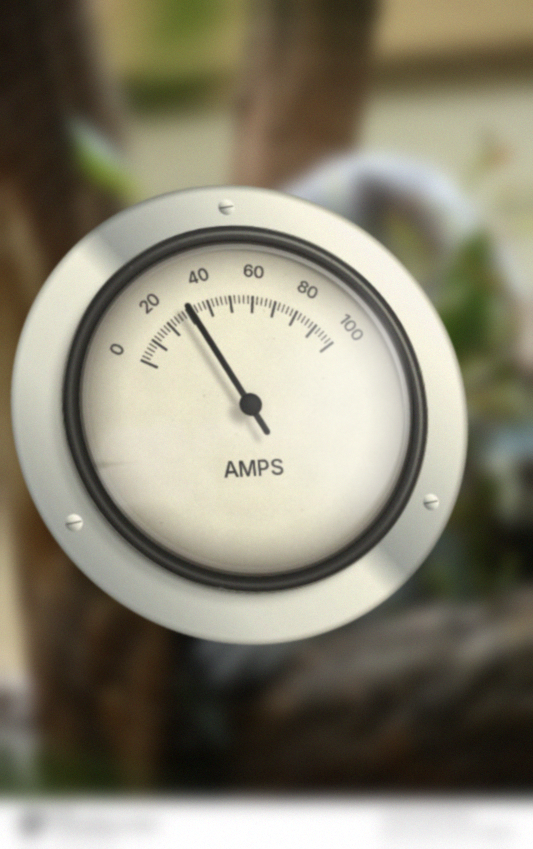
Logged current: 30 A
